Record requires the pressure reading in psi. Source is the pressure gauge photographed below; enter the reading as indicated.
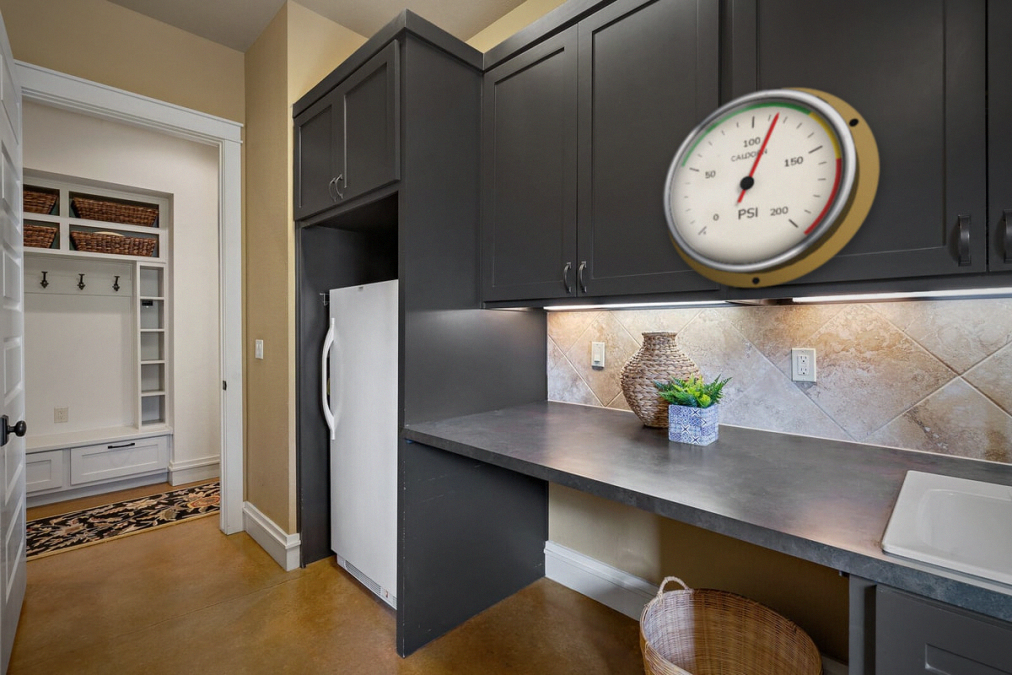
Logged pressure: 115 psi
